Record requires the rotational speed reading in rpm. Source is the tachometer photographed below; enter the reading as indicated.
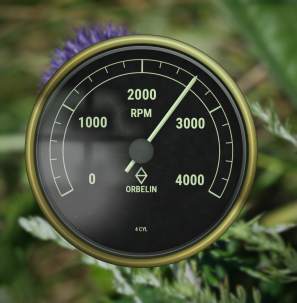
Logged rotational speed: 2600 rpm
